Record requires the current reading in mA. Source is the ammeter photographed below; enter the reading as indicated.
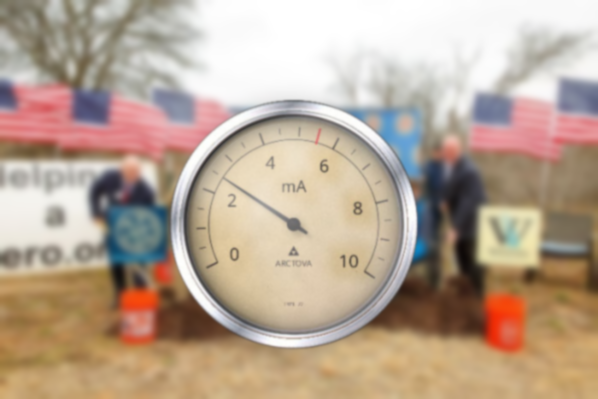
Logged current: 2.5 mA
